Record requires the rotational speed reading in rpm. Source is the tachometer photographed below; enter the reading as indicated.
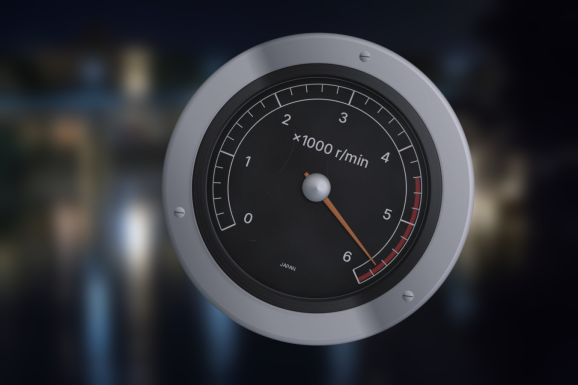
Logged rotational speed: 5700 rpm
